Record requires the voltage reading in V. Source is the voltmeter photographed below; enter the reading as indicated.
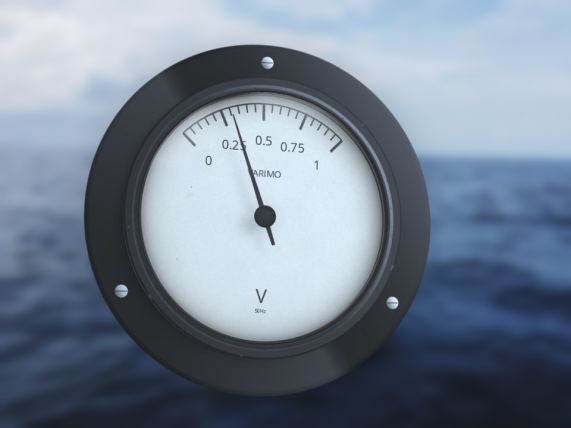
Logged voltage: 0.3 V
